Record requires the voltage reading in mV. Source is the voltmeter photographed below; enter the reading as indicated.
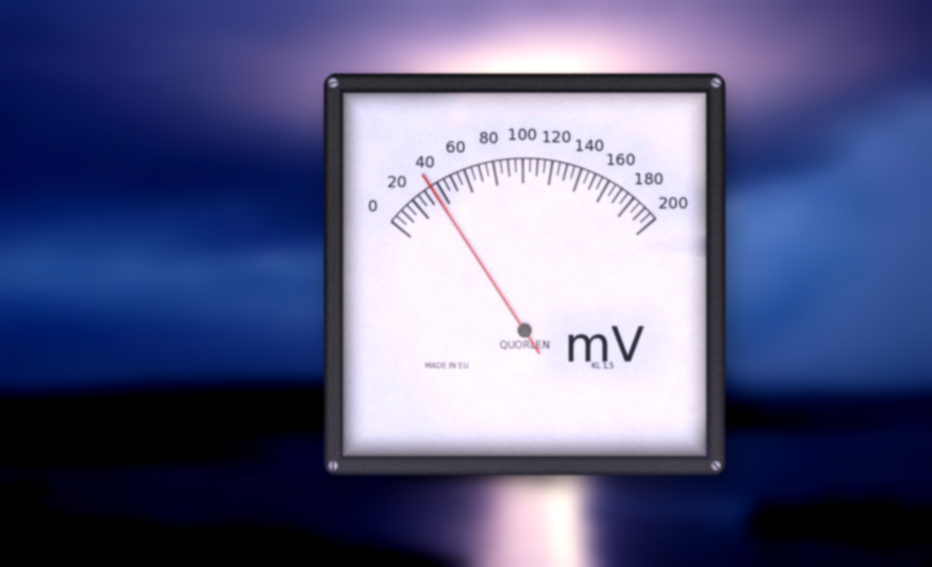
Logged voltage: 35 mV
